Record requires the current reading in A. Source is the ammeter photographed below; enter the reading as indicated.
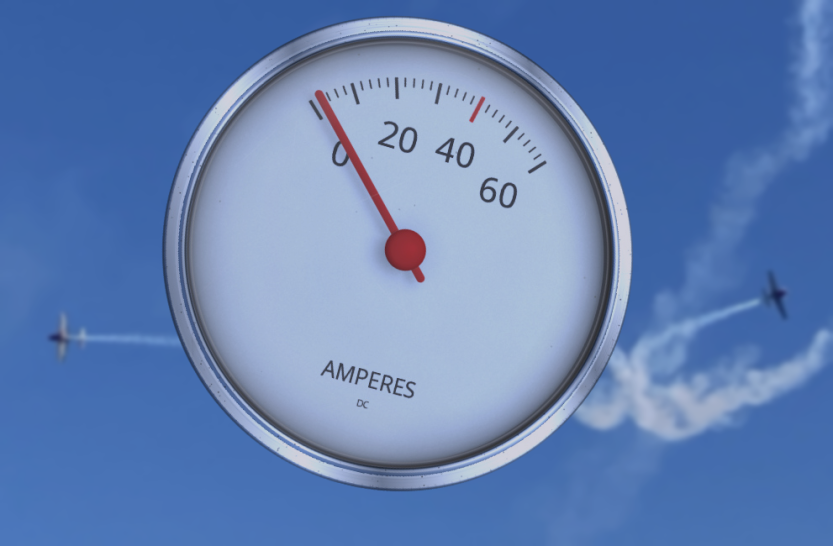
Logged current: 2 A
